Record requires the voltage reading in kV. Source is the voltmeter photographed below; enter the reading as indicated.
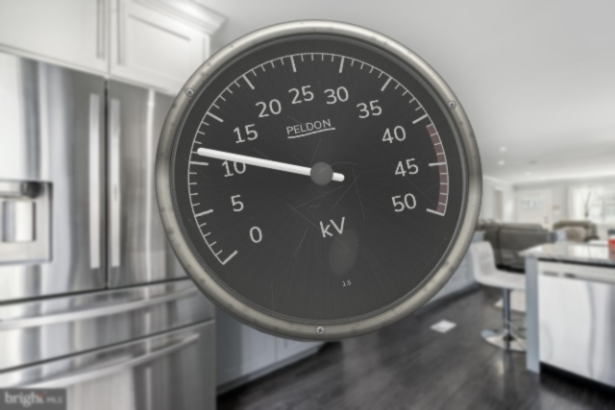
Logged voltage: 11 kV
